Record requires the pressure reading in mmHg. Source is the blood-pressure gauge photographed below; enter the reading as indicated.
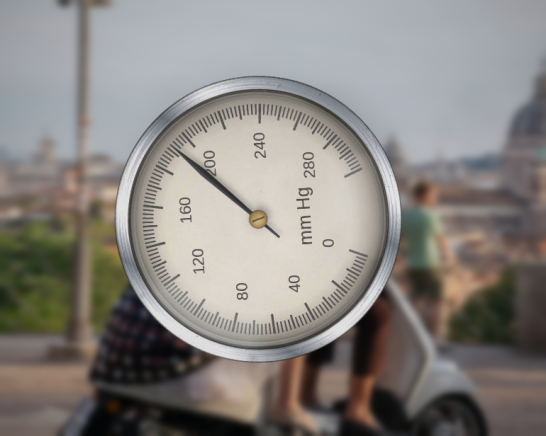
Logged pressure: 192 mmHg
